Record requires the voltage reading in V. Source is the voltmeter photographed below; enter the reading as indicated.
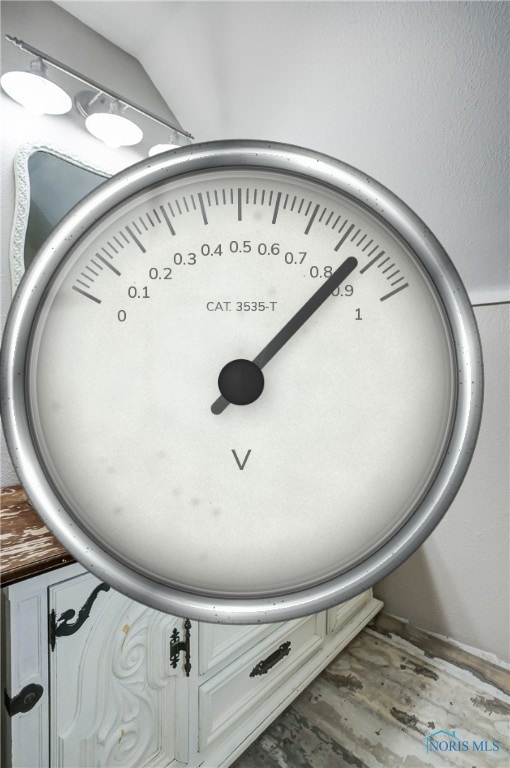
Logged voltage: 0.86 V
